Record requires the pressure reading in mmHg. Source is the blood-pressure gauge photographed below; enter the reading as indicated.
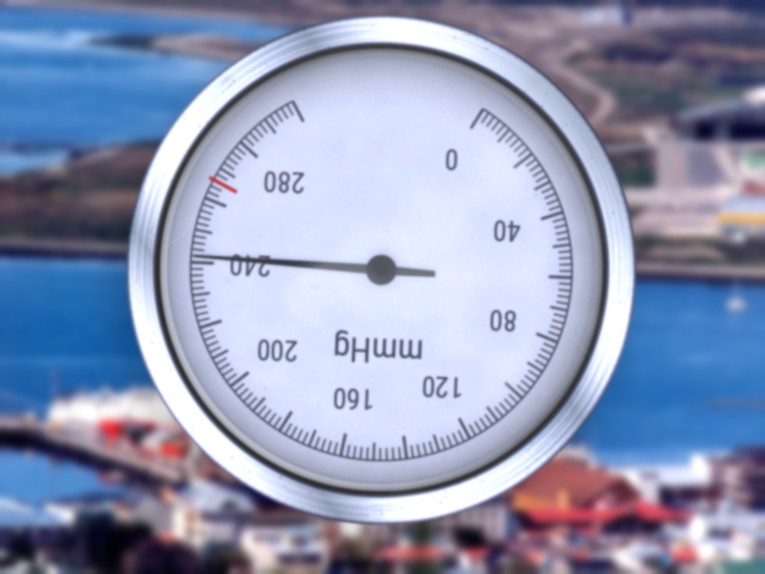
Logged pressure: 242 mmHg
